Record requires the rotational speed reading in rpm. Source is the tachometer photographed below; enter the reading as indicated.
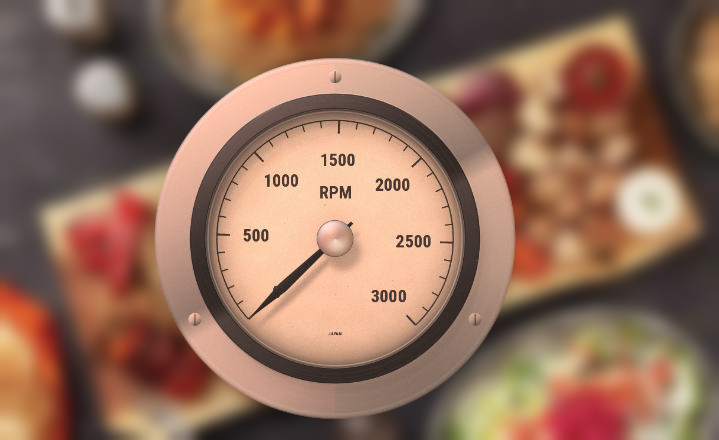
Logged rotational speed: 0 rpm
